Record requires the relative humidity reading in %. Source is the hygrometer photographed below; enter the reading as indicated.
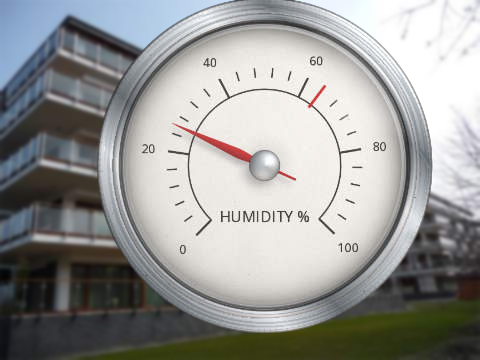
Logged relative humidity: 26 %
